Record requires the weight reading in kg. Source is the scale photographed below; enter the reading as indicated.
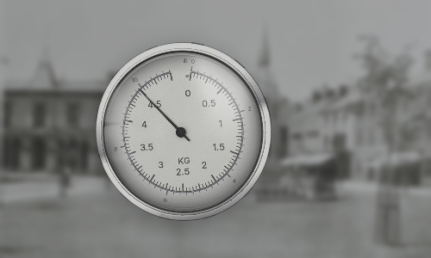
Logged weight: 4.5 kg
